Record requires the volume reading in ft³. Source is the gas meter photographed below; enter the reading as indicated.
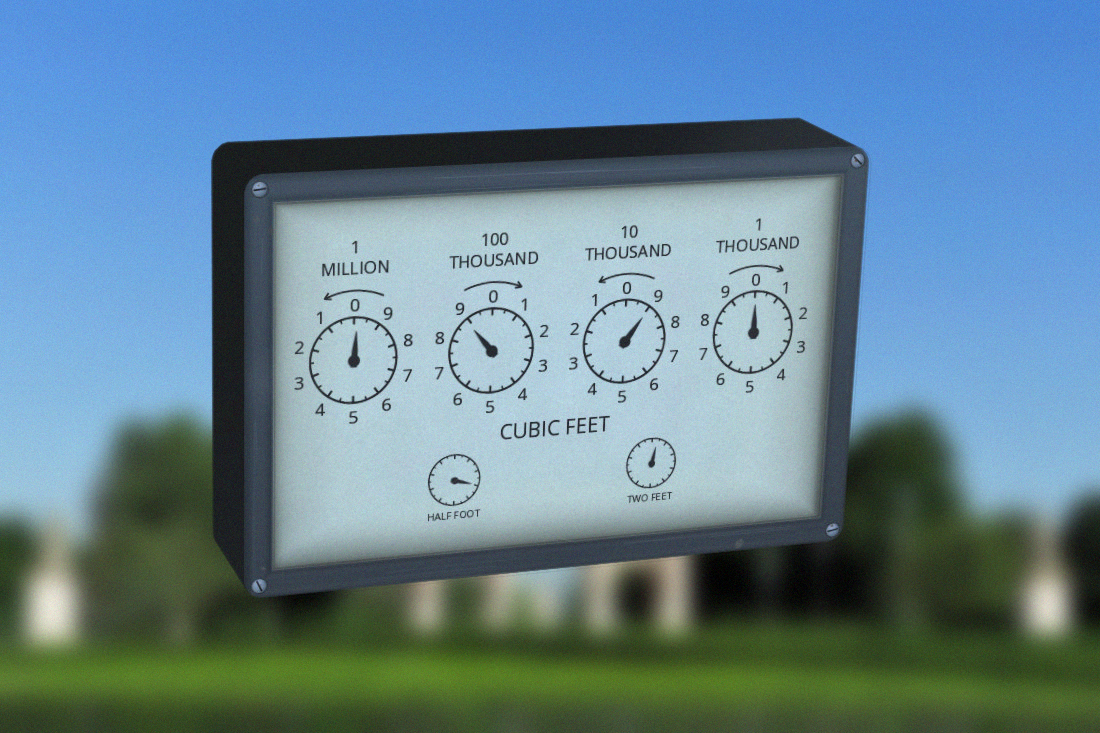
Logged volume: 989000 ft³
